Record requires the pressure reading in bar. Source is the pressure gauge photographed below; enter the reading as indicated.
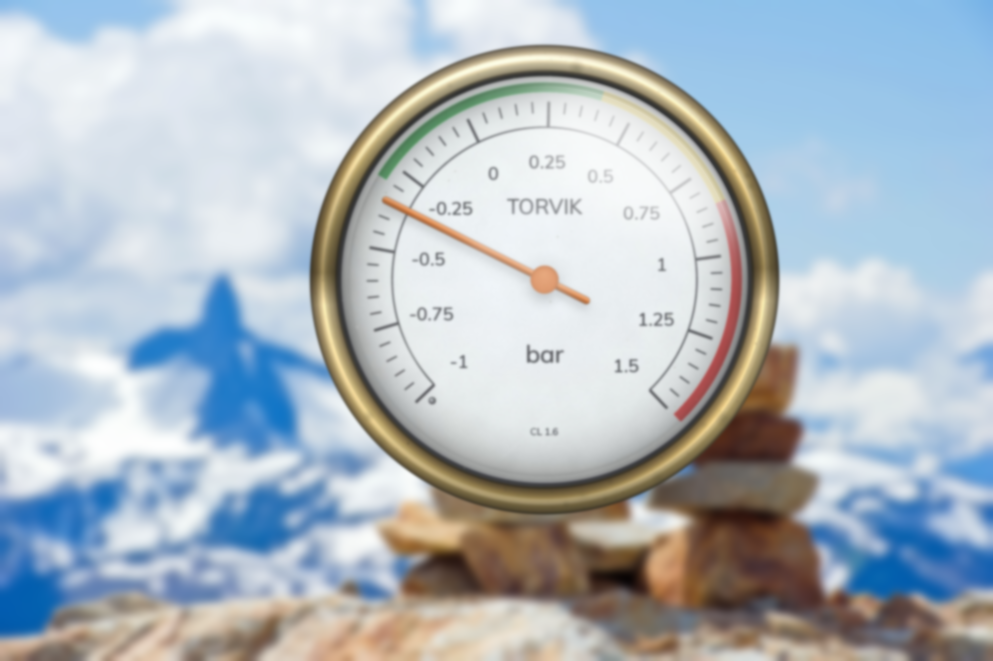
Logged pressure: -0.35 bar
